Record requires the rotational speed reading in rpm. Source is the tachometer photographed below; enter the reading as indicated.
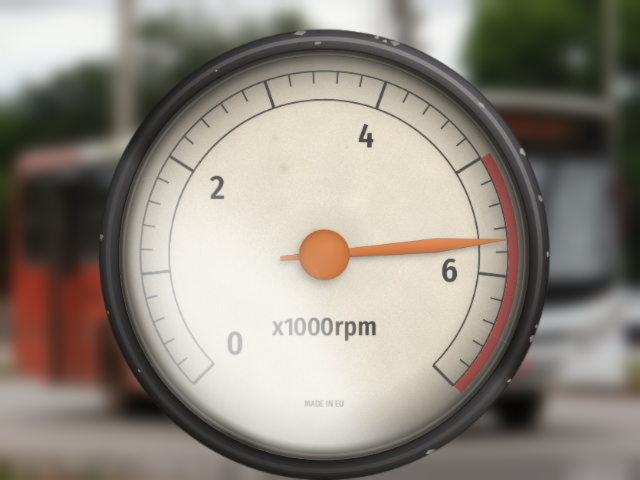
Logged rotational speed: 5700 rpm
